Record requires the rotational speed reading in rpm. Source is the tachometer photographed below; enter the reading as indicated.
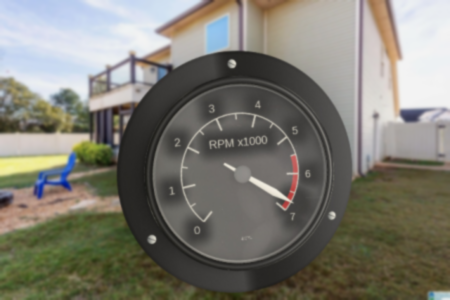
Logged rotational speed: 6750 rpm
